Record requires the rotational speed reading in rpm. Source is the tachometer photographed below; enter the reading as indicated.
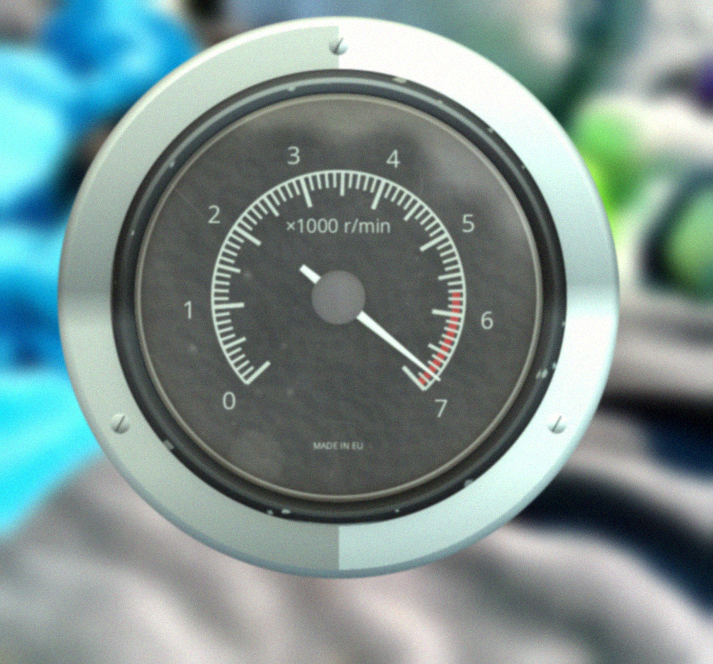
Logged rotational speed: 6800 rpm
